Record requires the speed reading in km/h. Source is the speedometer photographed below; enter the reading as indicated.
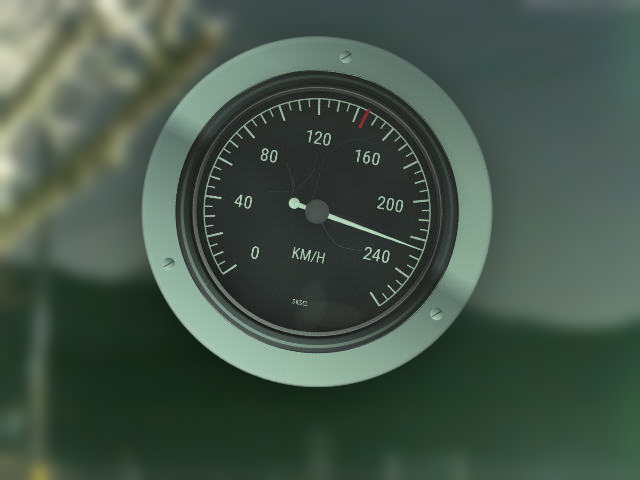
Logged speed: 225 km/h
